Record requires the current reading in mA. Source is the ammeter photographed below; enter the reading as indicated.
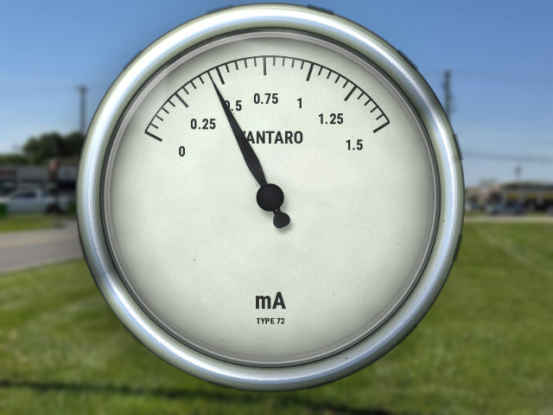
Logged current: 0.45 mA
